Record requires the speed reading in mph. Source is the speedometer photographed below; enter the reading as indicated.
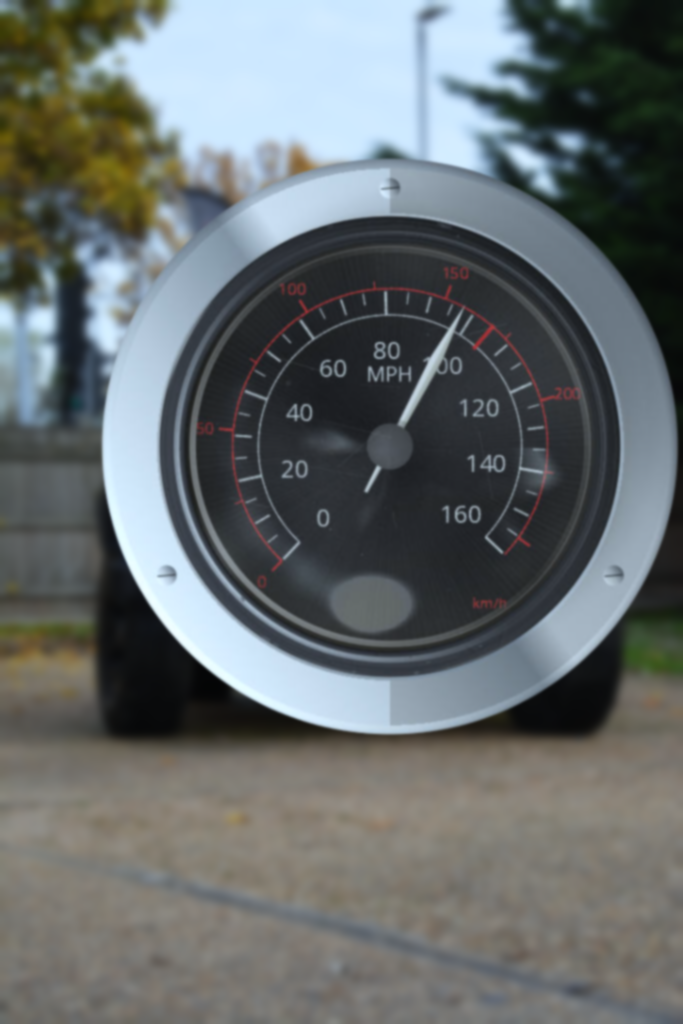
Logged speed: 97.5 mph
